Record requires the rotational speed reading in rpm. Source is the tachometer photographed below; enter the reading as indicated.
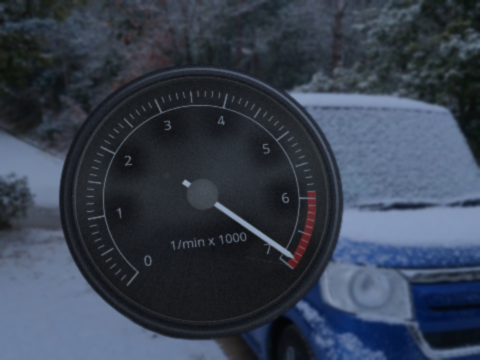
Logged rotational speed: 6900 rpm
